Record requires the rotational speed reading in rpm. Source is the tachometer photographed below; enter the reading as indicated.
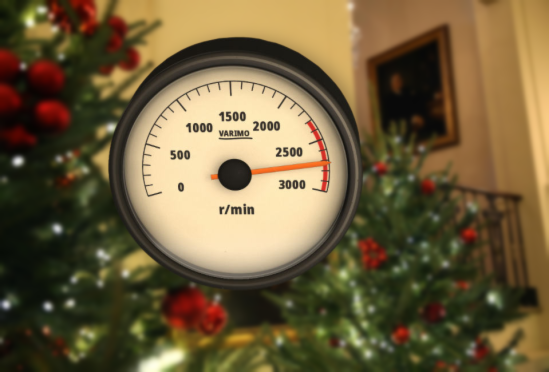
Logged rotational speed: 2700 rpm
